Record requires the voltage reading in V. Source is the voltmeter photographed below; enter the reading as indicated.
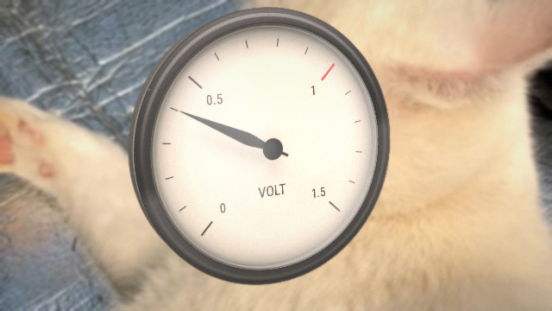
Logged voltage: 0.4 V
